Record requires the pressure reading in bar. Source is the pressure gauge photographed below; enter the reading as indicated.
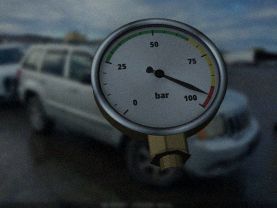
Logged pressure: 95 bar
